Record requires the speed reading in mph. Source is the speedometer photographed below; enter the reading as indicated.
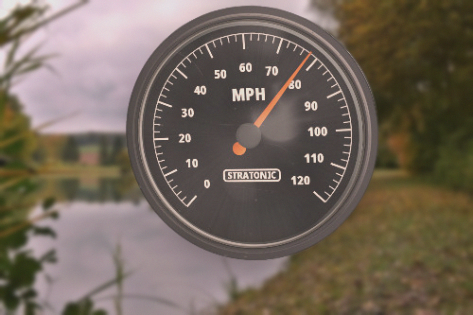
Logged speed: 78 mph
